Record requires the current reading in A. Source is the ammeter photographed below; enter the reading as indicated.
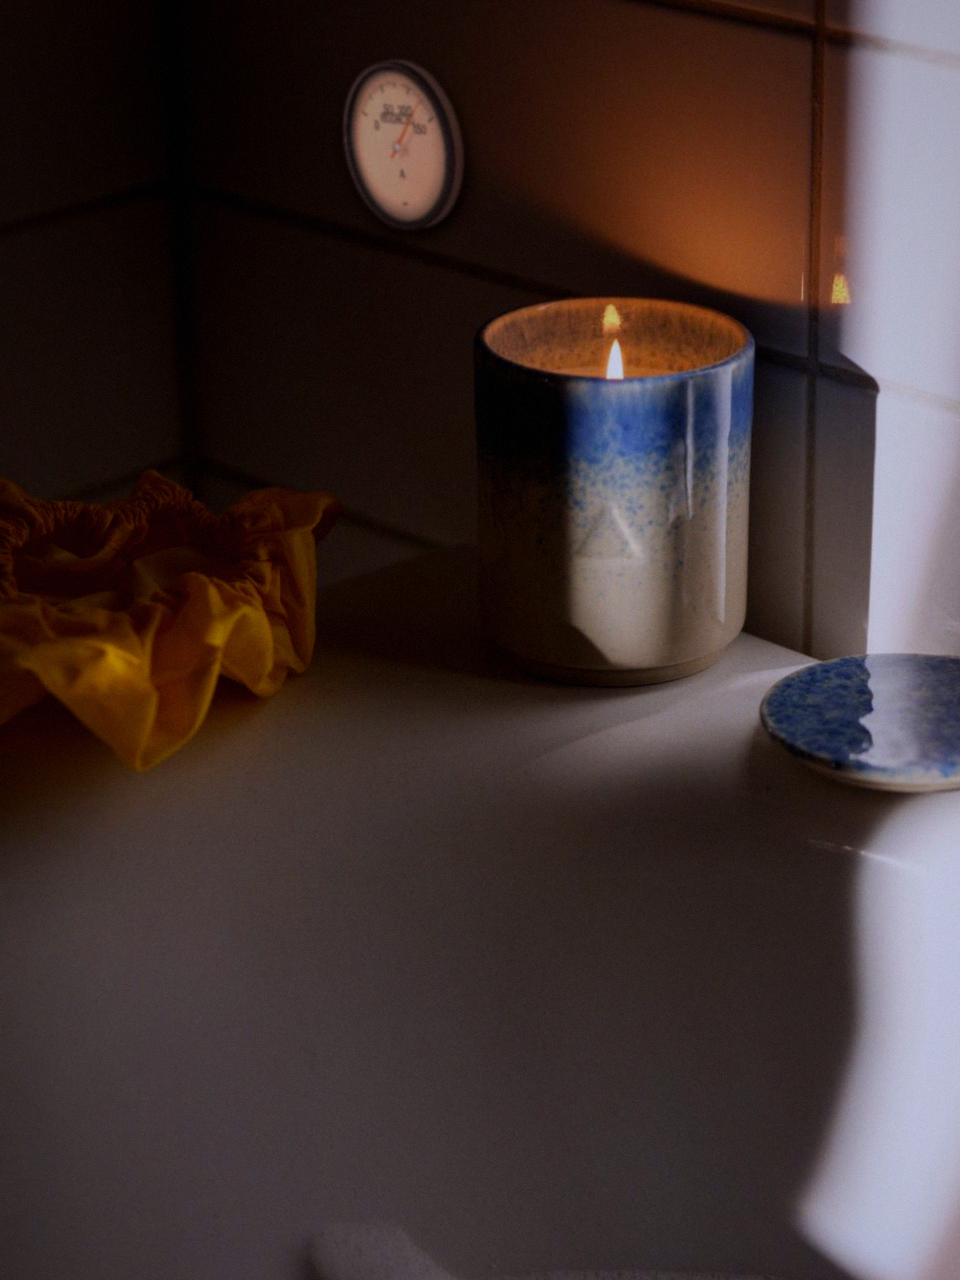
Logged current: 125 A
